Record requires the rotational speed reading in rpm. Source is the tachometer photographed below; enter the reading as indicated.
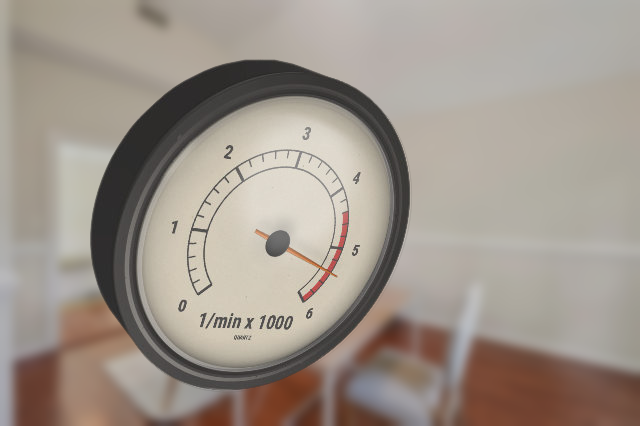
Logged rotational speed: 5400 rpm
